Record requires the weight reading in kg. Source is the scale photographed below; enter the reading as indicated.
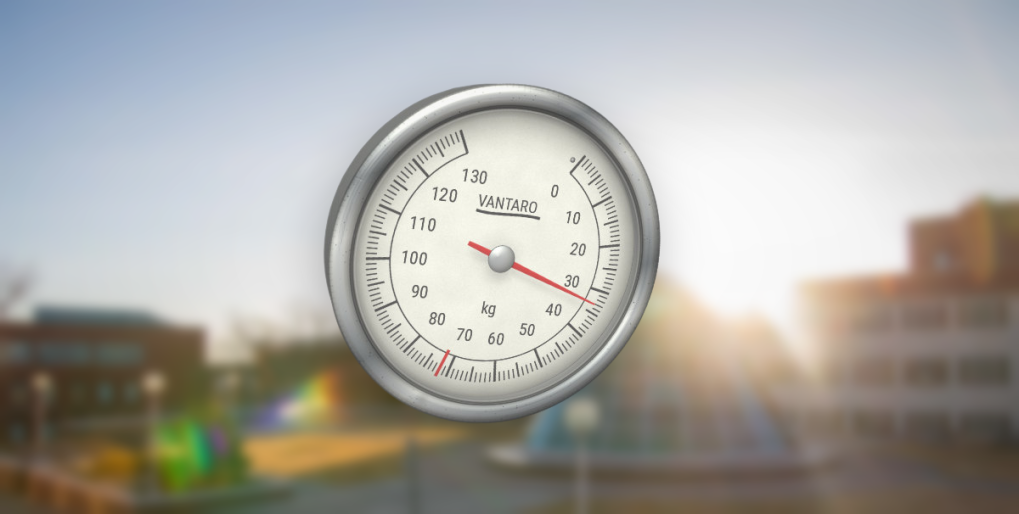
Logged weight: 33 kg
